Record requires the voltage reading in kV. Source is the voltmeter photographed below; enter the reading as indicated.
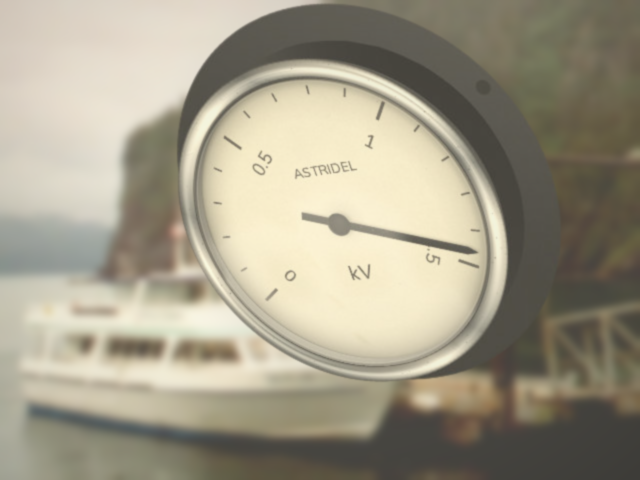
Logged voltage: 1.45 kV
